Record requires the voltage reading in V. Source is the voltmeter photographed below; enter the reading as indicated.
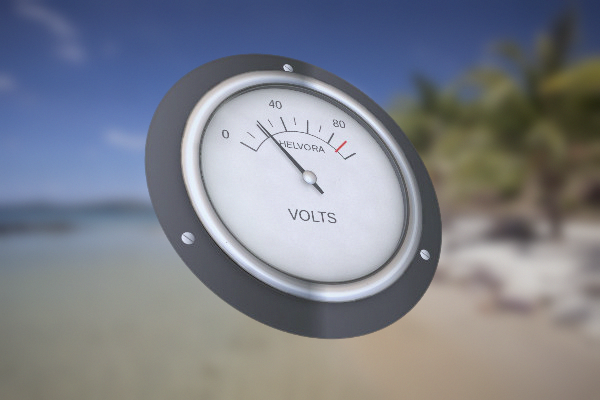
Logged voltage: 20 V
